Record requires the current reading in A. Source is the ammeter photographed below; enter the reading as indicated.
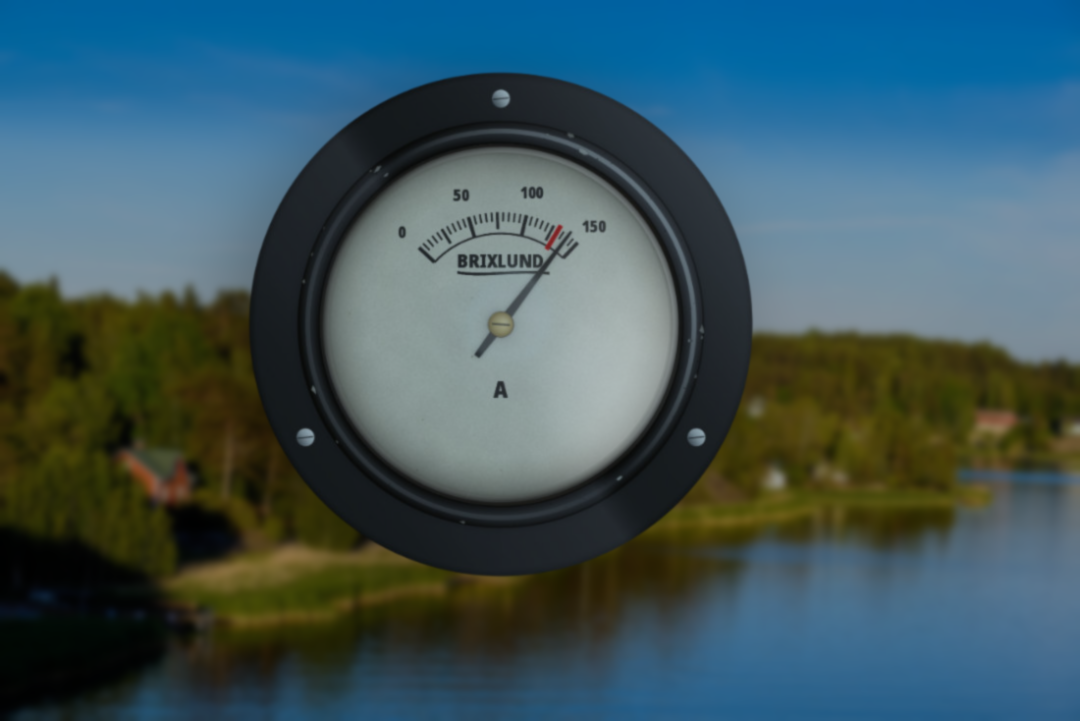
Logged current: 140 A
